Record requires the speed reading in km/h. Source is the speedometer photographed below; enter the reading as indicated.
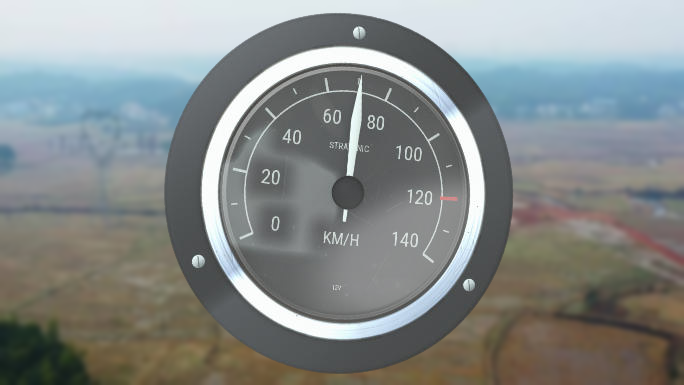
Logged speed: 70 km/h
